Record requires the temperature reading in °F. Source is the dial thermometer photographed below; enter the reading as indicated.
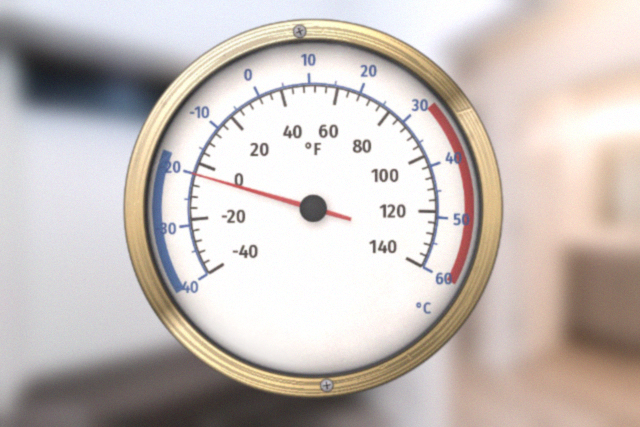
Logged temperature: -4 °F
